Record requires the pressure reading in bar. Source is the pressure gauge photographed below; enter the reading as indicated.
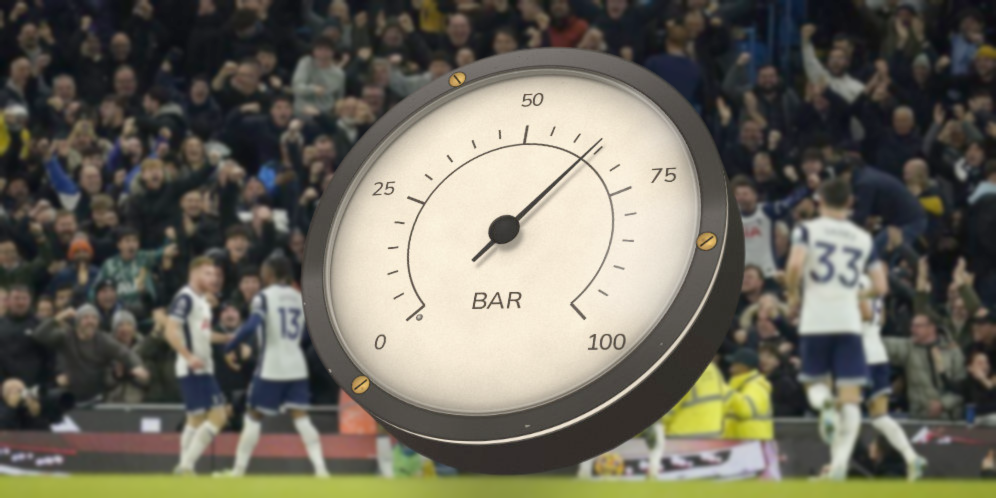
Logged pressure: 65 bar
